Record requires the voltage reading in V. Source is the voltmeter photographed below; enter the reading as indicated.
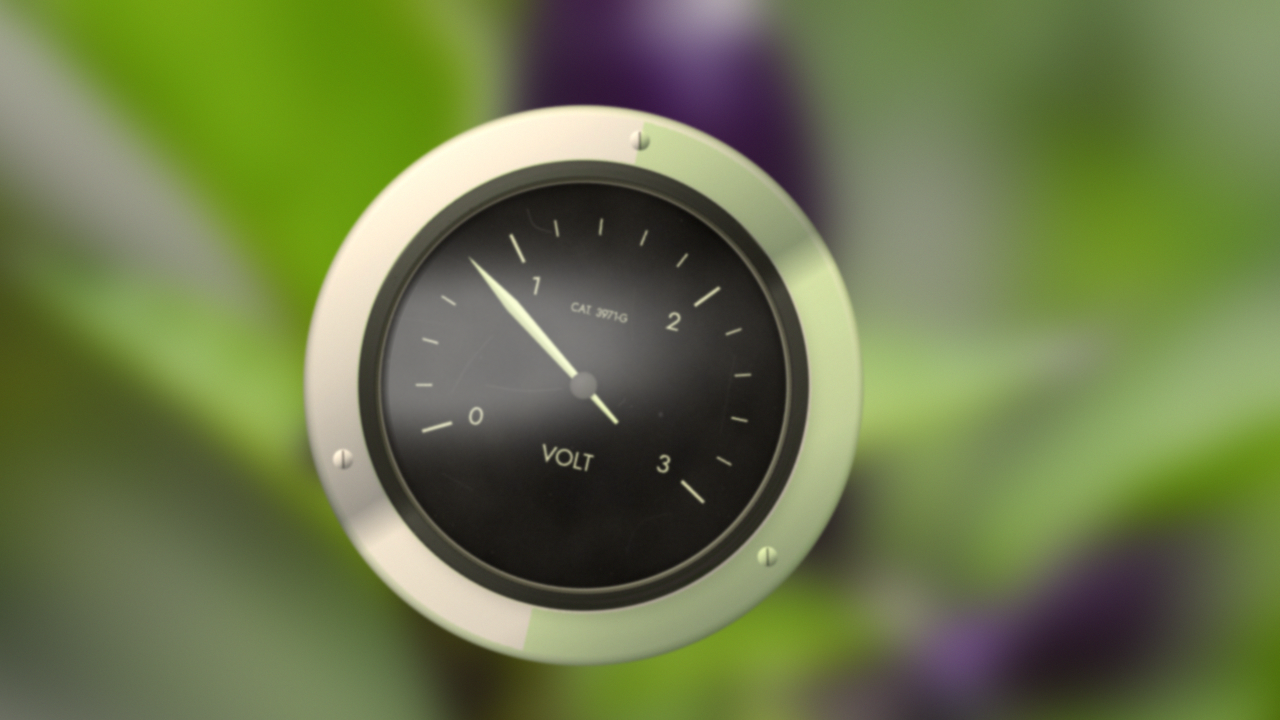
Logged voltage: 0.8 V
